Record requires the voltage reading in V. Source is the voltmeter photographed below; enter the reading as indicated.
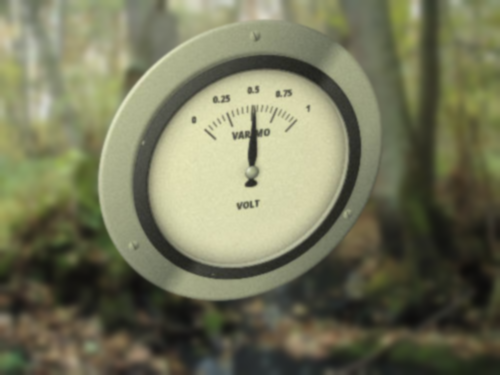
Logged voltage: 0.5 V
